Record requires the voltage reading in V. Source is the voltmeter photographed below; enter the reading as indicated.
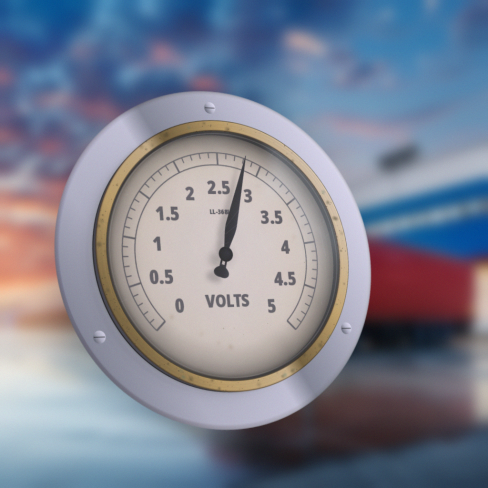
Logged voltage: 2.8 V
